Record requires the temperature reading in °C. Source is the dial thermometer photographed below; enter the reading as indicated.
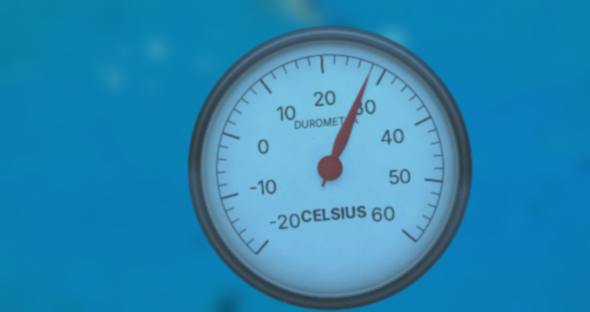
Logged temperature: 28 °C
